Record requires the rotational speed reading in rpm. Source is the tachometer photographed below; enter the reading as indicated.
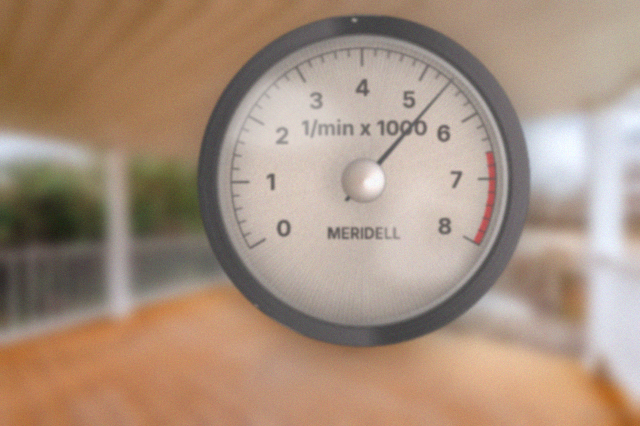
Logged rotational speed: 5400 rpm
